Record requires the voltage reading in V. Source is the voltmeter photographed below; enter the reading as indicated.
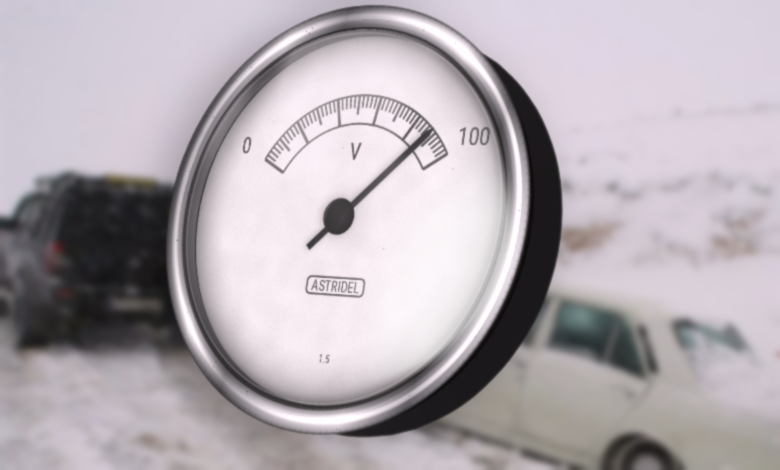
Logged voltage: 90 V
